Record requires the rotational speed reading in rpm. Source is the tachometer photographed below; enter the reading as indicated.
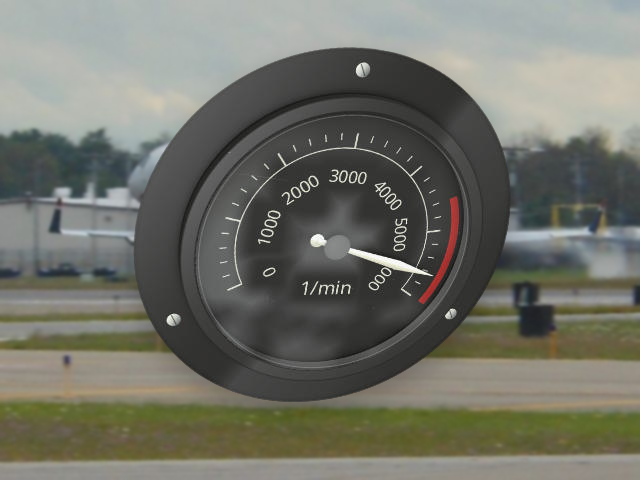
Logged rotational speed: 5600 rpm
